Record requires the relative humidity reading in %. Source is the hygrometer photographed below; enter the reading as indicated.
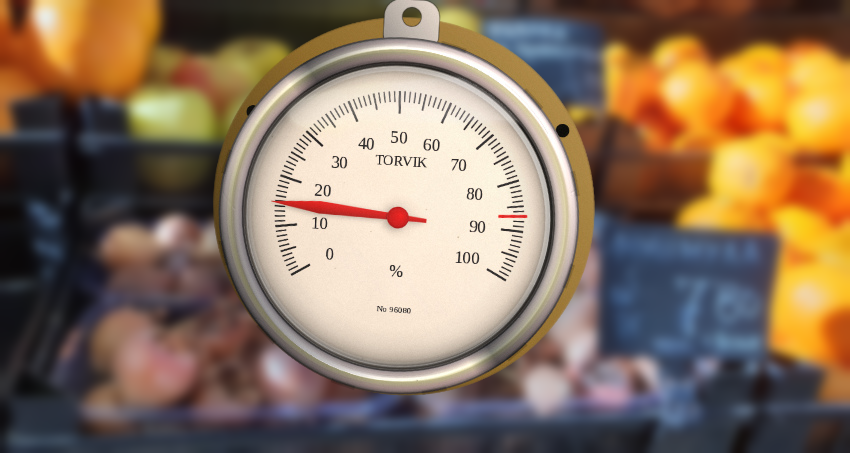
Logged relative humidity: 15 %
